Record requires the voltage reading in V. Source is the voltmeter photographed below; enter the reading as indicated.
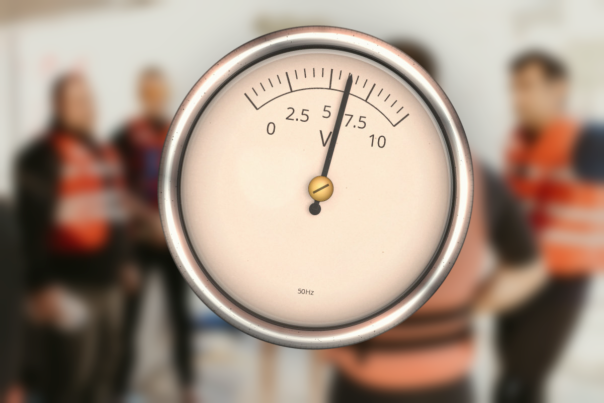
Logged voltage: 6 V
